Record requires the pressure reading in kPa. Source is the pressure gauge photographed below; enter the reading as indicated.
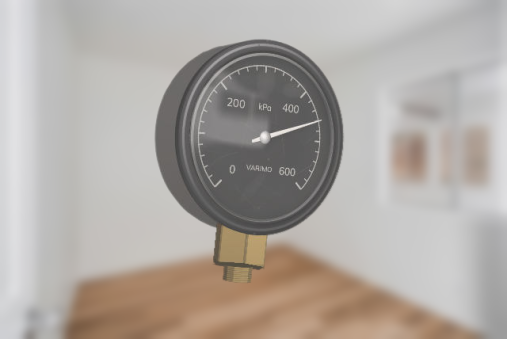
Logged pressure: 460 kPa
